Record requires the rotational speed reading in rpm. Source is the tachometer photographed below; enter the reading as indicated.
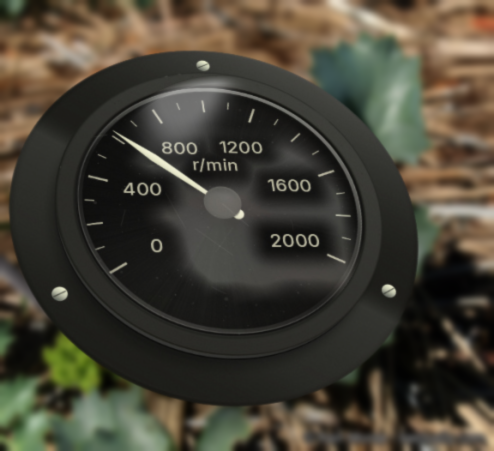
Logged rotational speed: 600 rpm
